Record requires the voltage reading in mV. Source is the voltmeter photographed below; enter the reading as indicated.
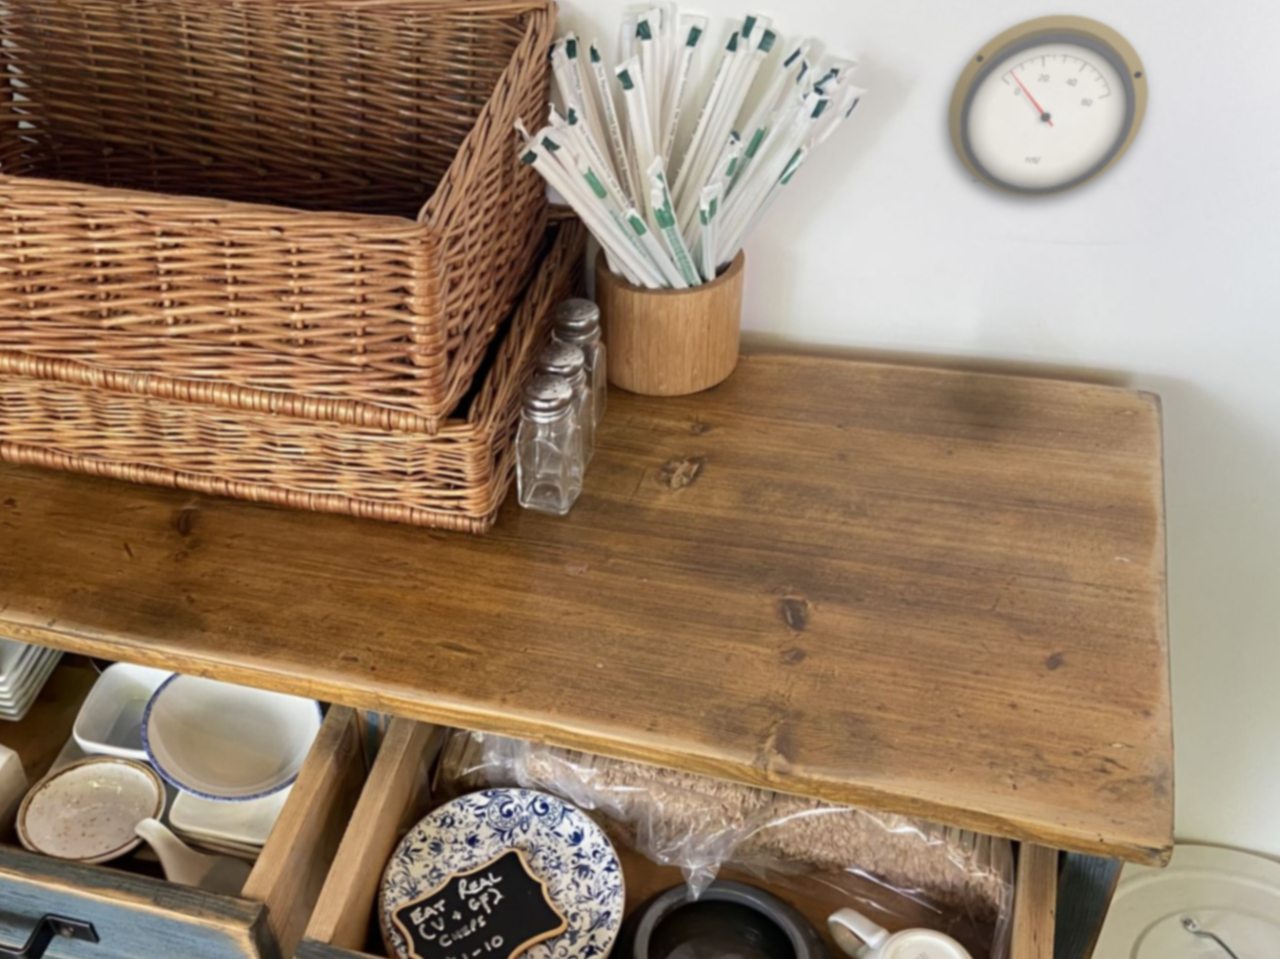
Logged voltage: 5 mV
